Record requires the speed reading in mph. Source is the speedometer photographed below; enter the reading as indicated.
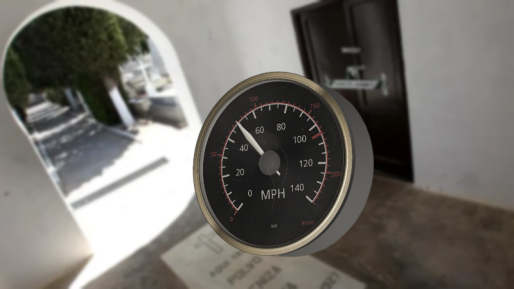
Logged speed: 50 mph
